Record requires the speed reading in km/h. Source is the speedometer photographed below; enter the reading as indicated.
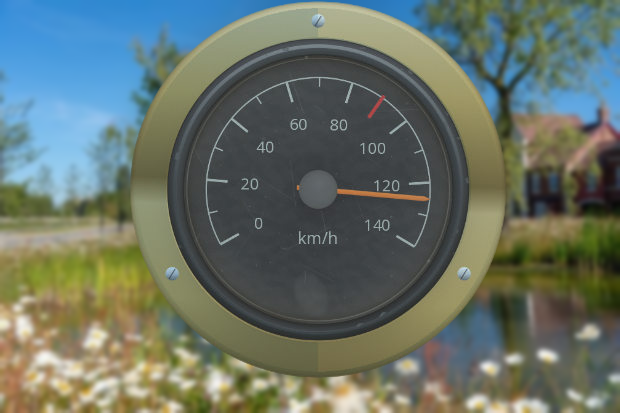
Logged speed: 125 km/h
